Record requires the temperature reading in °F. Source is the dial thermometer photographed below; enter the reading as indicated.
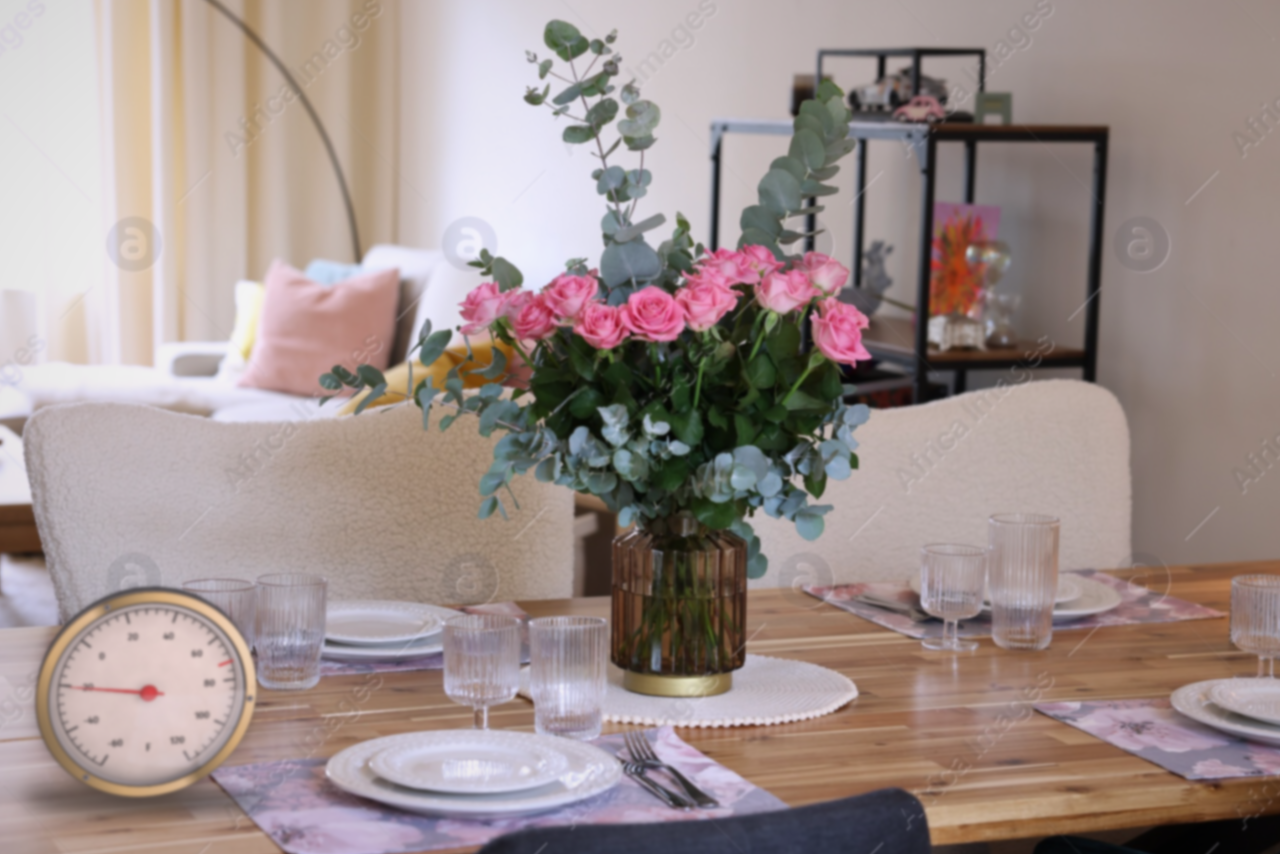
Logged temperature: -20 °F
